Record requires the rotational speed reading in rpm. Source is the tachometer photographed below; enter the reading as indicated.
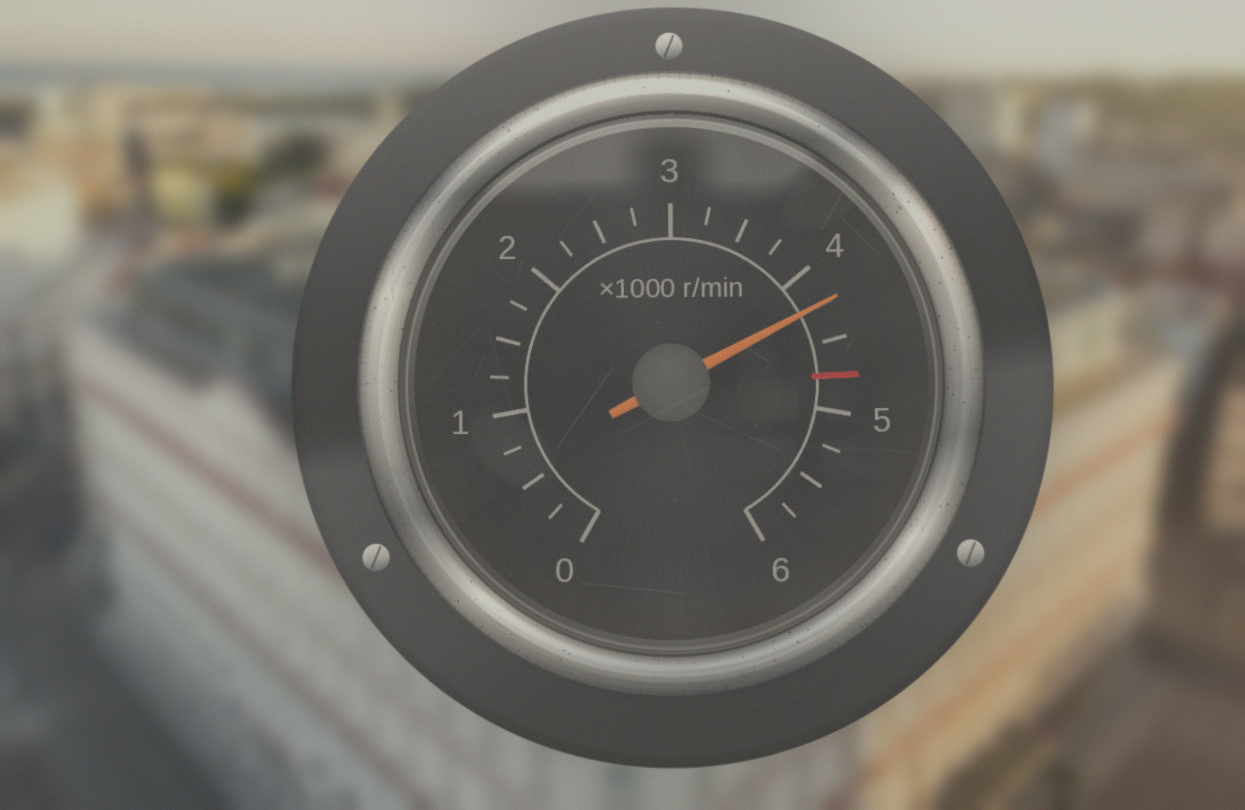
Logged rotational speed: 4250 rpm
